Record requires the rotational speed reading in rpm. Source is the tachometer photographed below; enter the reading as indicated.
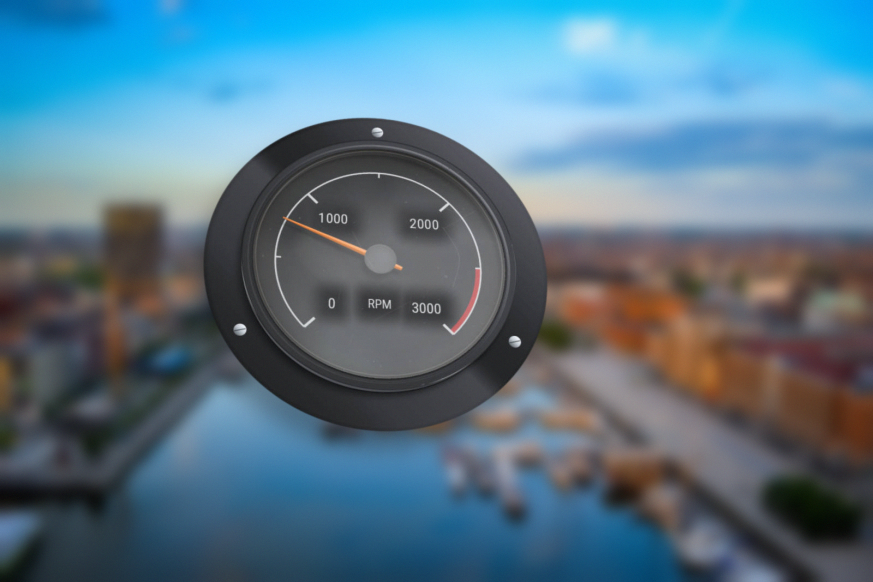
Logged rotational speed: 750 rpm
